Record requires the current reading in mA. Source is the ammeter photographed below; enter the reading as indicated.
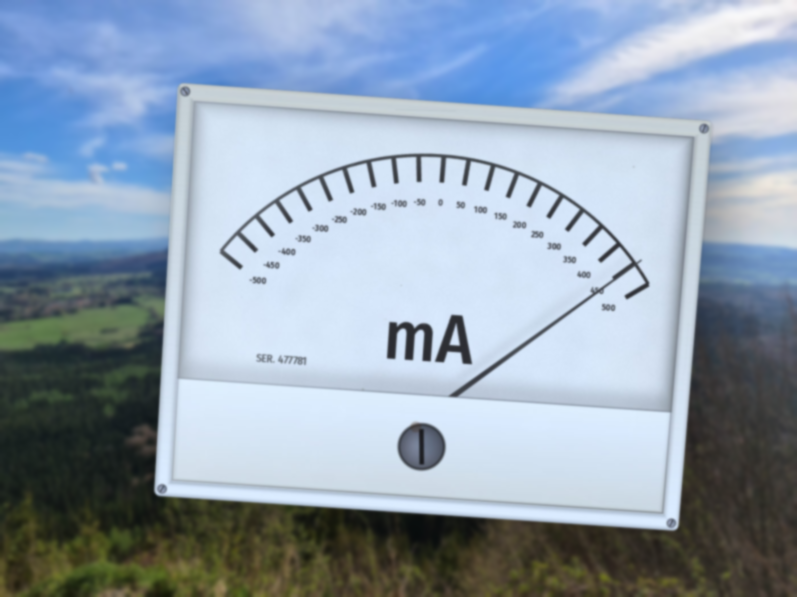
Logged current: 450 mA
